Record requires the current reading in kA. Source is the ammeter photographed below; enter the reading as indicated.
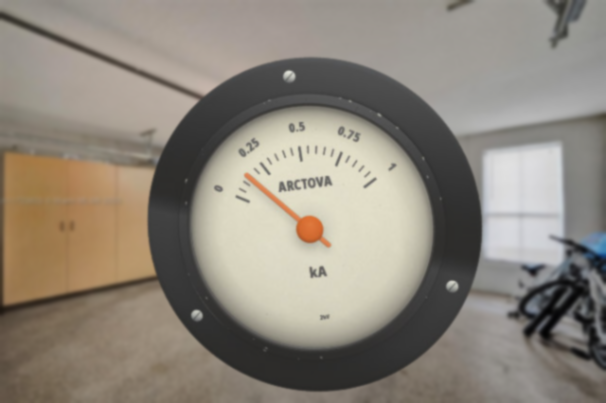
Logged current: 0.15 kA
